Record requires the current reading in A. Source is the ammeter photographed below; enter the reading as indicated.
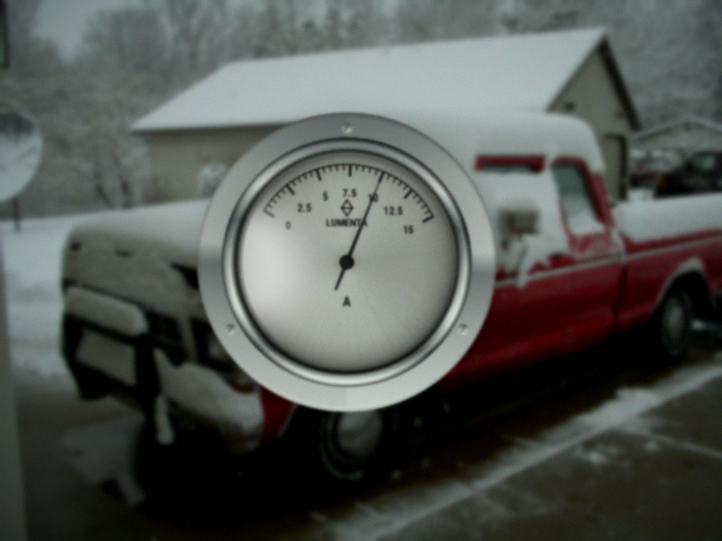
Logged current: 10 A
